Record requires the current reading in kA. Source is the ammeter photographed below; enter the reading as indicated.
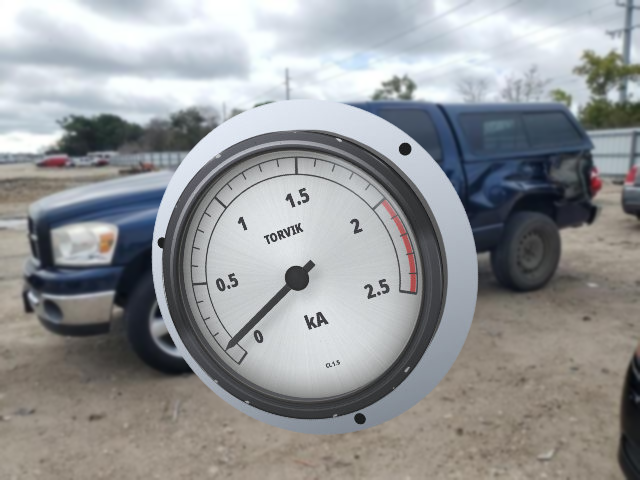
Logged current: 0.1 kA
